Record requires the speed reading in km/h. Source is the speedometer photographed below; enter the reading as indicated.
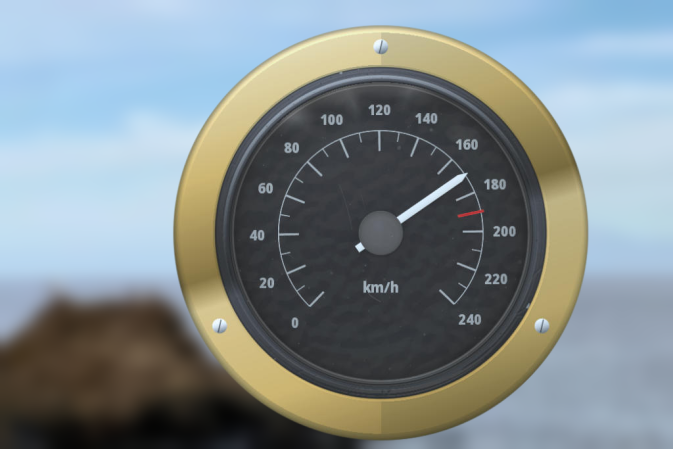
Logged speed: 170 km/h
